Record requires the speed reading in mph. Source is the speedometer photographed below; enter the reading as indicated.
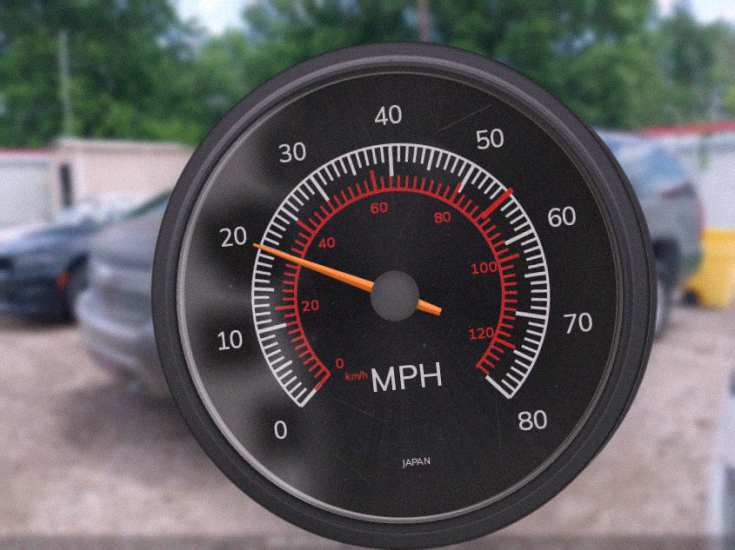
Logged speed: 20 mph
